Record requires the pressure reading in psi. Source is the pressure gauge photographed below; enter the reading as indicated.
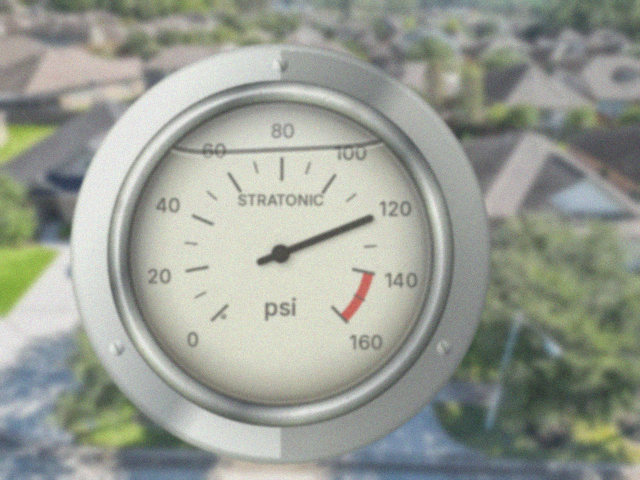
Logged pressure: 120 psi
